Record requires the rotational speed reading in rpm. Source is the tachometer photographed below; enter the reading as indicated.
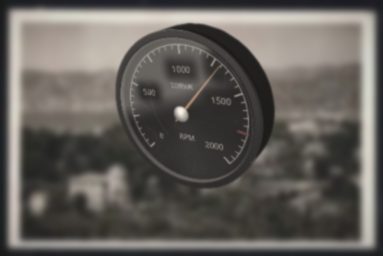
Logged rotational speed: 1300 rpm
